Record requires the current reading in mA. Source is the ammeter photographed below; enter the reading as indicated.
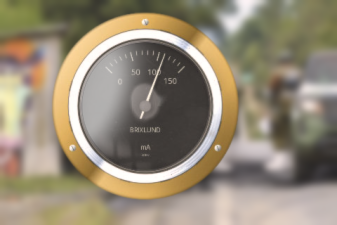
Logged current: 110 mA
